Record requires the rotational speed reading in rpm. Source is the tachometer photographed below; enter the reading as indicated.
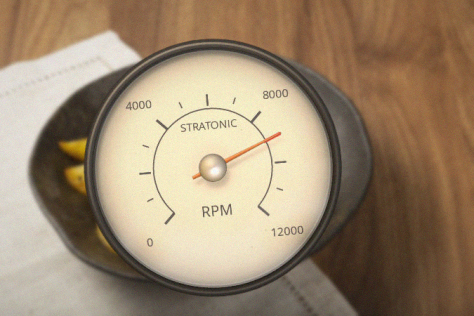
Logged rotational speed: 9000 rpm
